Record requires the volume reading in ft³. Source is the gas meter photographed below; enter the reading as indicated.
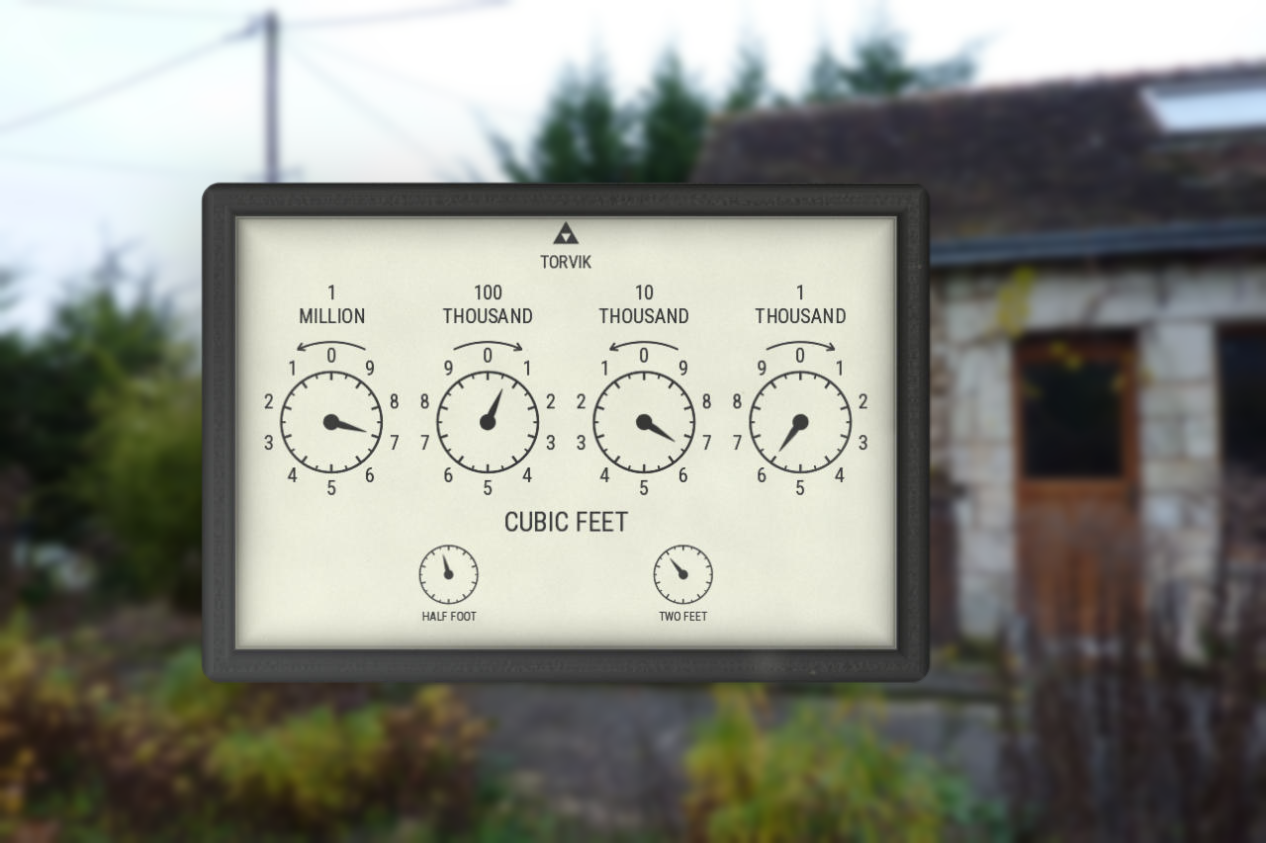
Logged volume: 706600 ft³
